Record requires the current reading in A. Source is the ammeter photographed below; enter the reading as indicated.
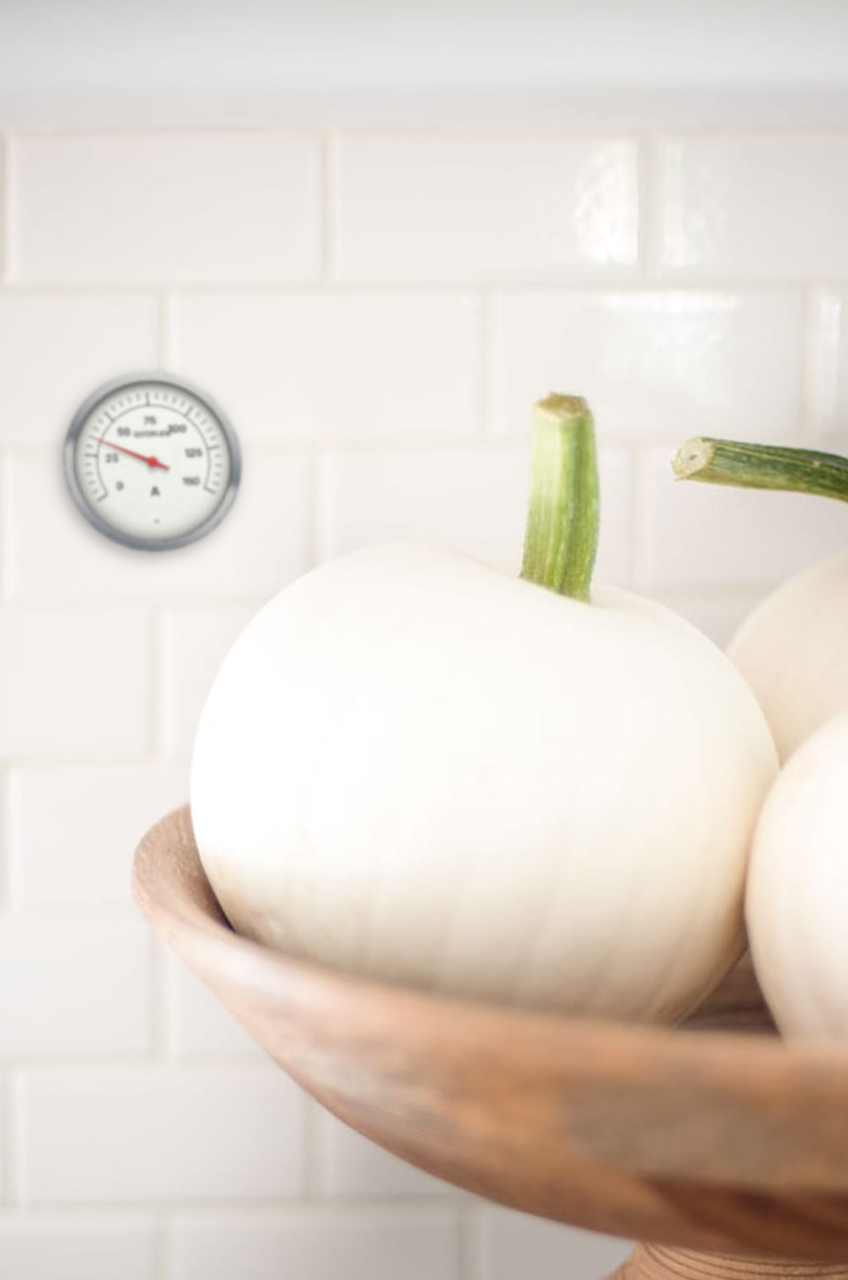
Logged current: 35 A
